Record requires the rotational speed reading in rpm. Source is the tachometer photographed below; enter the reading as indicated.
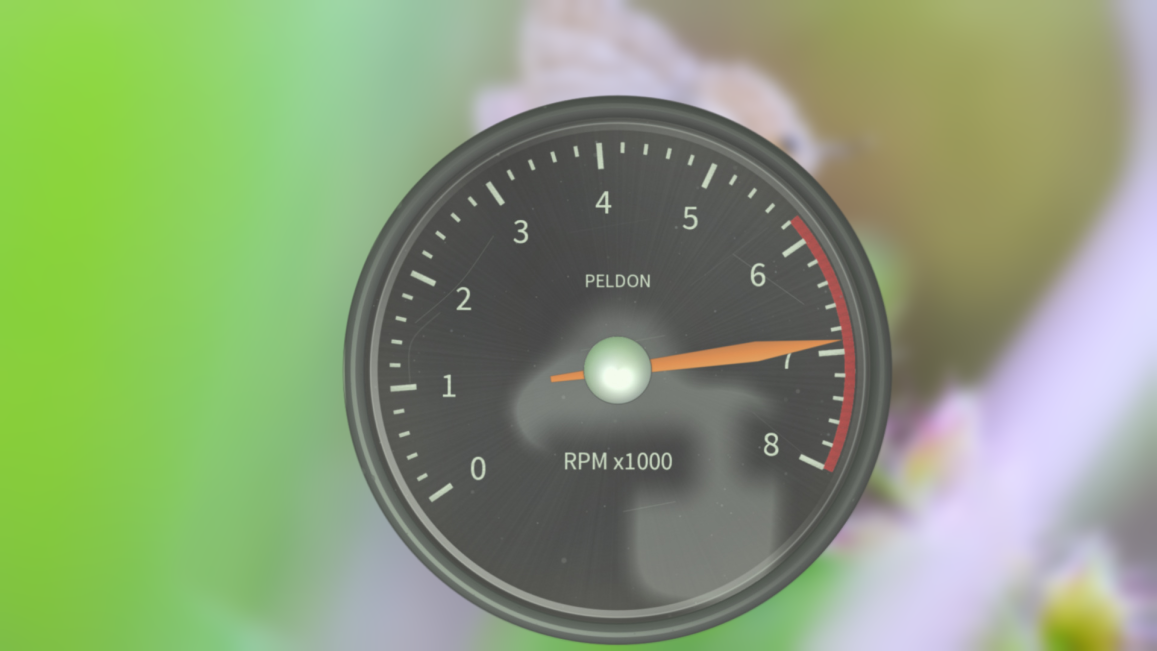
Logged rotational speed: 6900 rpm
